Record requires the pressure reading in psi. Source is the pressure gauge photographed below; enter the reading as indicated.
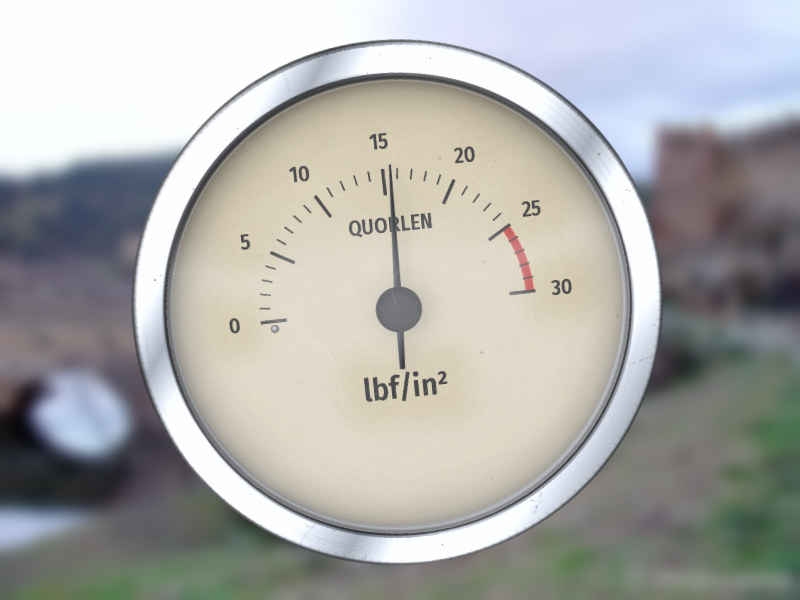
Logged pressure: 15.5 psi
